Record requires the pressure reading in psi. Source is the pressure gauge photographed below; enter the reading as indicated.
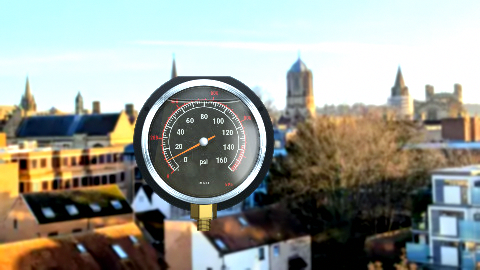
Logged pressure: 10 psi
